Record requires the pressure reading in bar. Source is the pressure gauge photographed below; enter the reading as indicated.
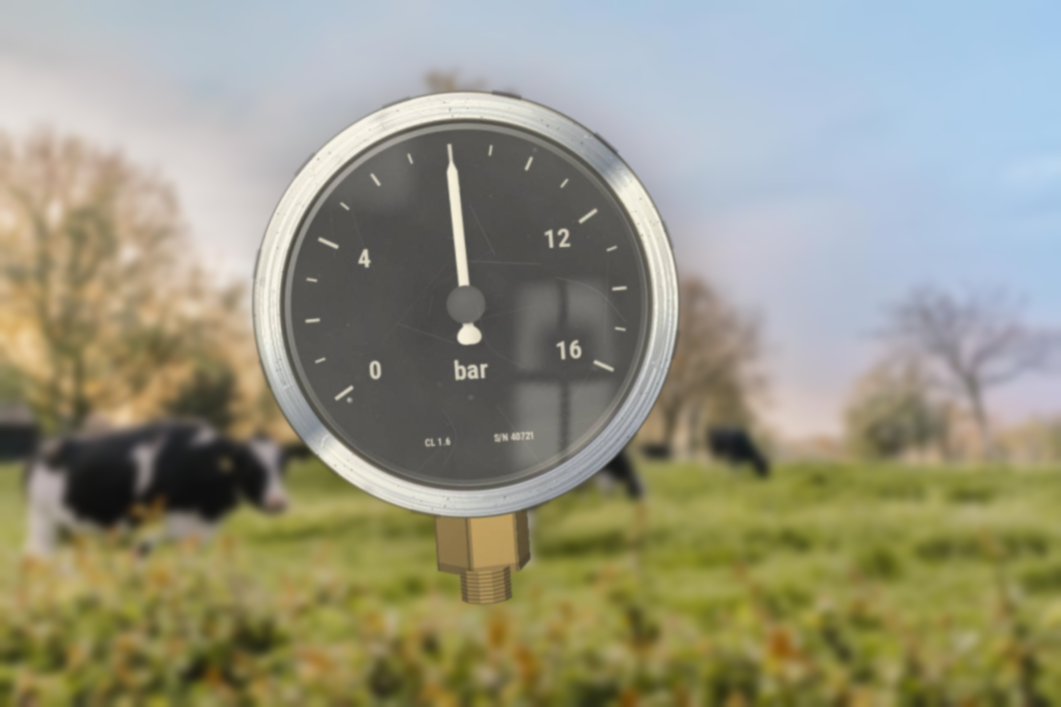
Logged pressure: 8 bar
